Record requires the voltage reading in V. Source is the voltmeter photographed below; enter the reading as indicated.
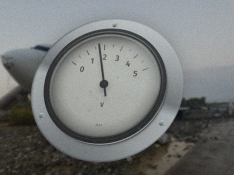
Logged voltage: 1.75 V
